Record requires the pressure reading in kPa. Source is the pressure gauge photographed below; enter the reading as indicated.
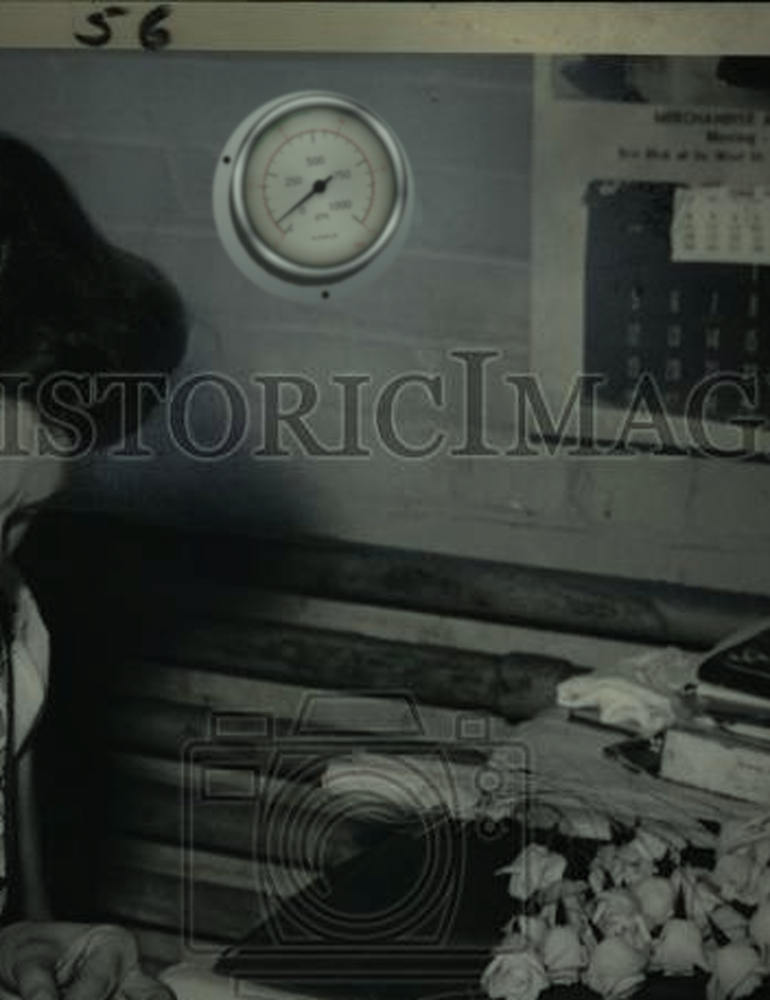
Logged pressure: 50 kPa
